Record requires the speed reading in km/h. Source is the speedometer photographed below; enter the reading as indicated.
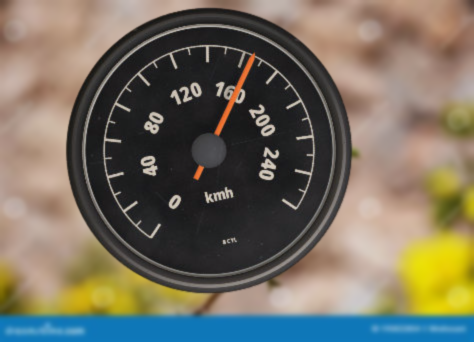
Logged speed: 165 km/h
